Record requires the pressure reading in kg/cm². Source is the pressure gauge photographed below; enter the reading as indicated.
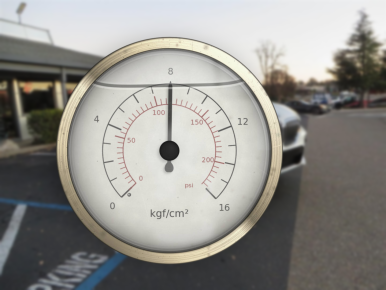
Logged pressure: 8 kg/cm²
